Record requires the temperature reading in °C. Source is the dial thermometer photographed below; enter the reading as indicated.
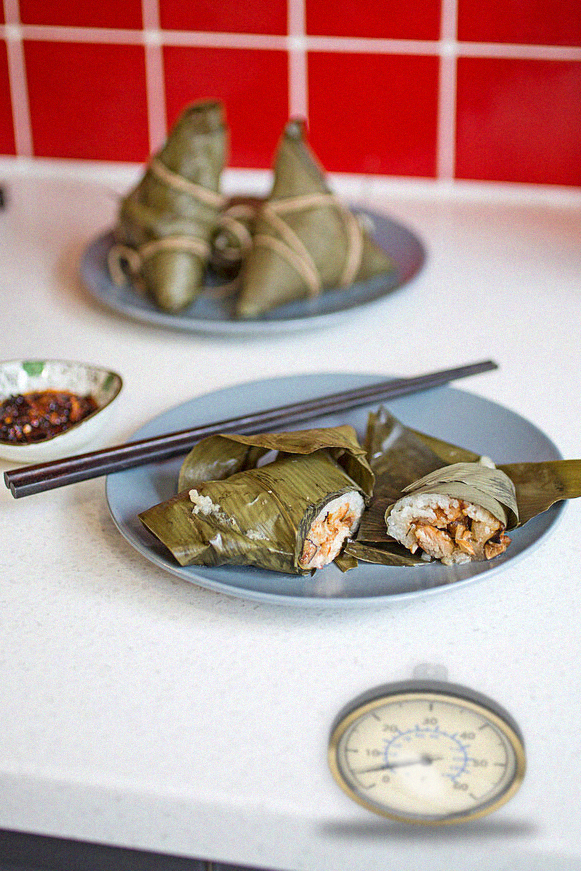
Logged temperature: 5 °C
